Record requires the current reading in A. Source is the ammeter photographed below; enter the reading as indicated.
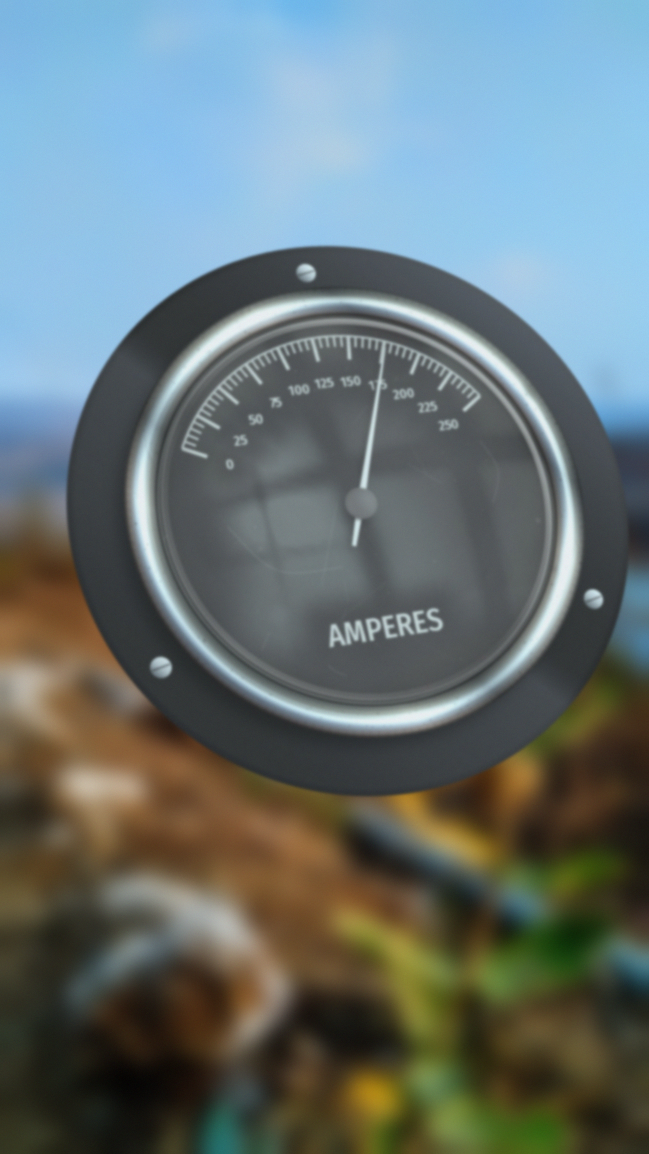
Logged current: 175 A
